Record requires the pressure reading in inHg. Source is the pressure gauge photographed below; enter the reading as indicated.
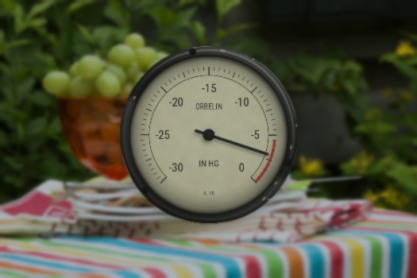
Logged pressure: -3 inHg
